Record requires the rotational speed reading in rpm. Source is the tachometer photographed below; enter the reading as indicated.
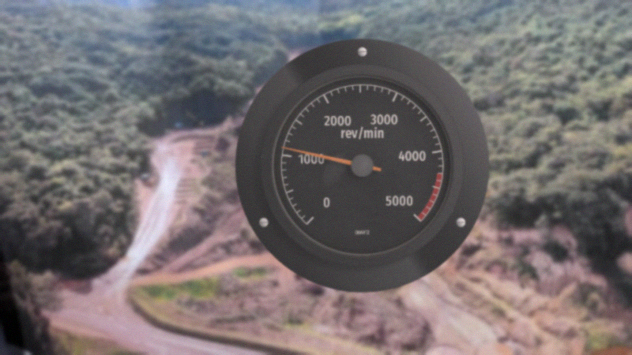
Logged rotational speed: 1100 rpm
